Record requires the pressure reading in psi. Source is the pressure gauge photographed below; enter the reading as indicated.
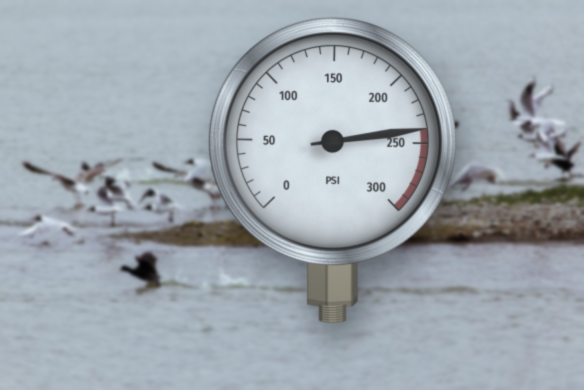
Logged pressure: 240 psi
